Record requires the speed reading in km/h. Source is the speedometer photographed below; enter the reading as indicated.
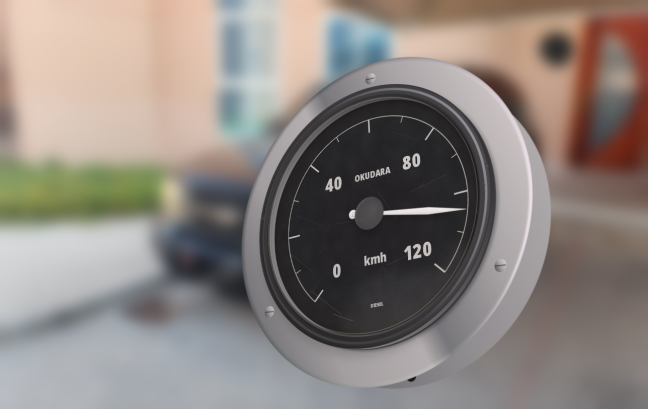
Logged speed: 105 km/h
